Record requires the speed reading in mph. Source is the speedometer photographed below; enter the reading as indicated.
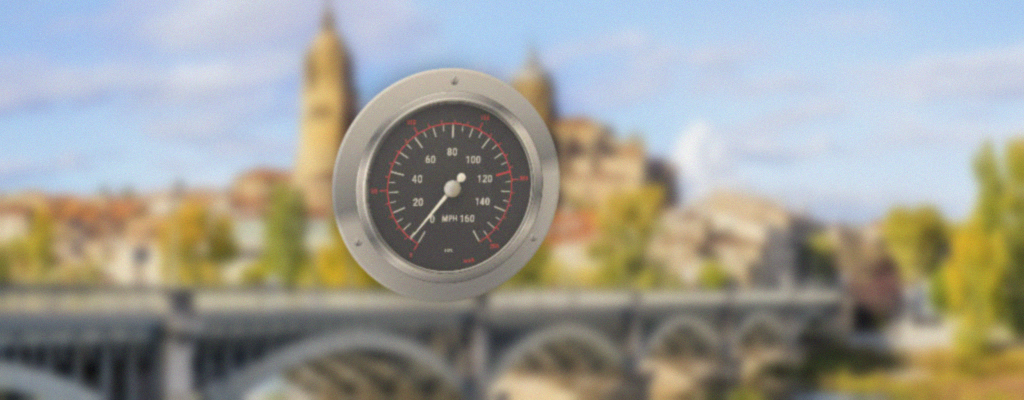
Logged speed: 5 mph
